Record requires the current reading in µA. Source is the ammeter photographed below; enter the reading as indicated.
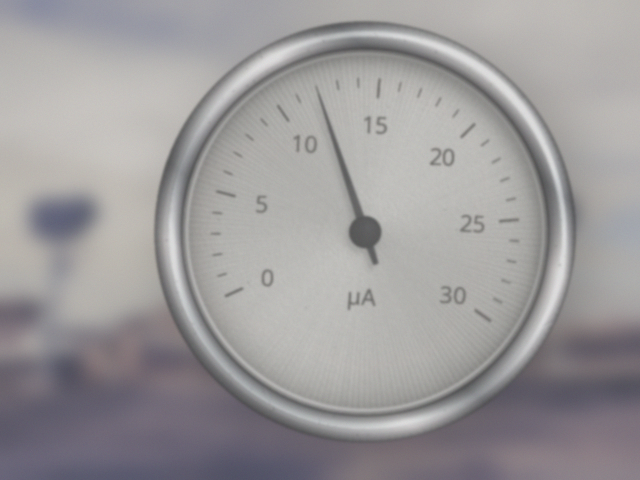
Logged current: 12 µA
